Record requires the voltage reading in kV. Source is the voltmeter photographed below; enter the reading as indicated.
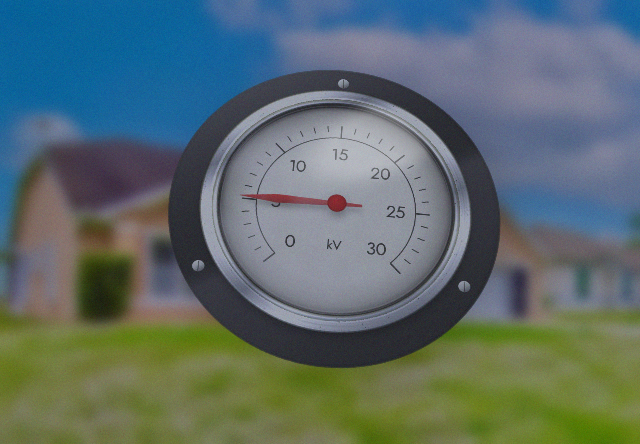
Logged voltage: 5 kV
